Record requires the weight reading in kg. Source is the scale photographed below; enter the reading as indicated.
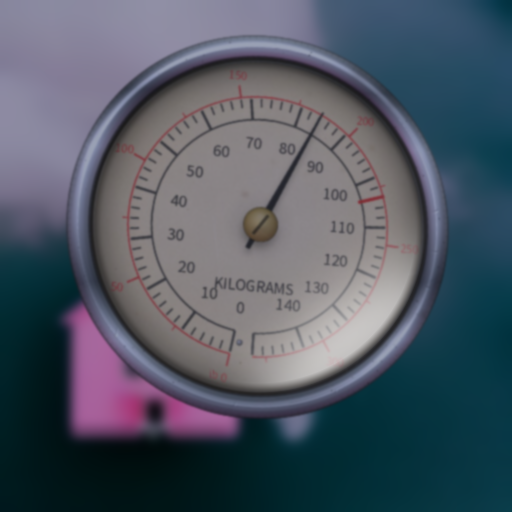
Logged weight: 84 kg
